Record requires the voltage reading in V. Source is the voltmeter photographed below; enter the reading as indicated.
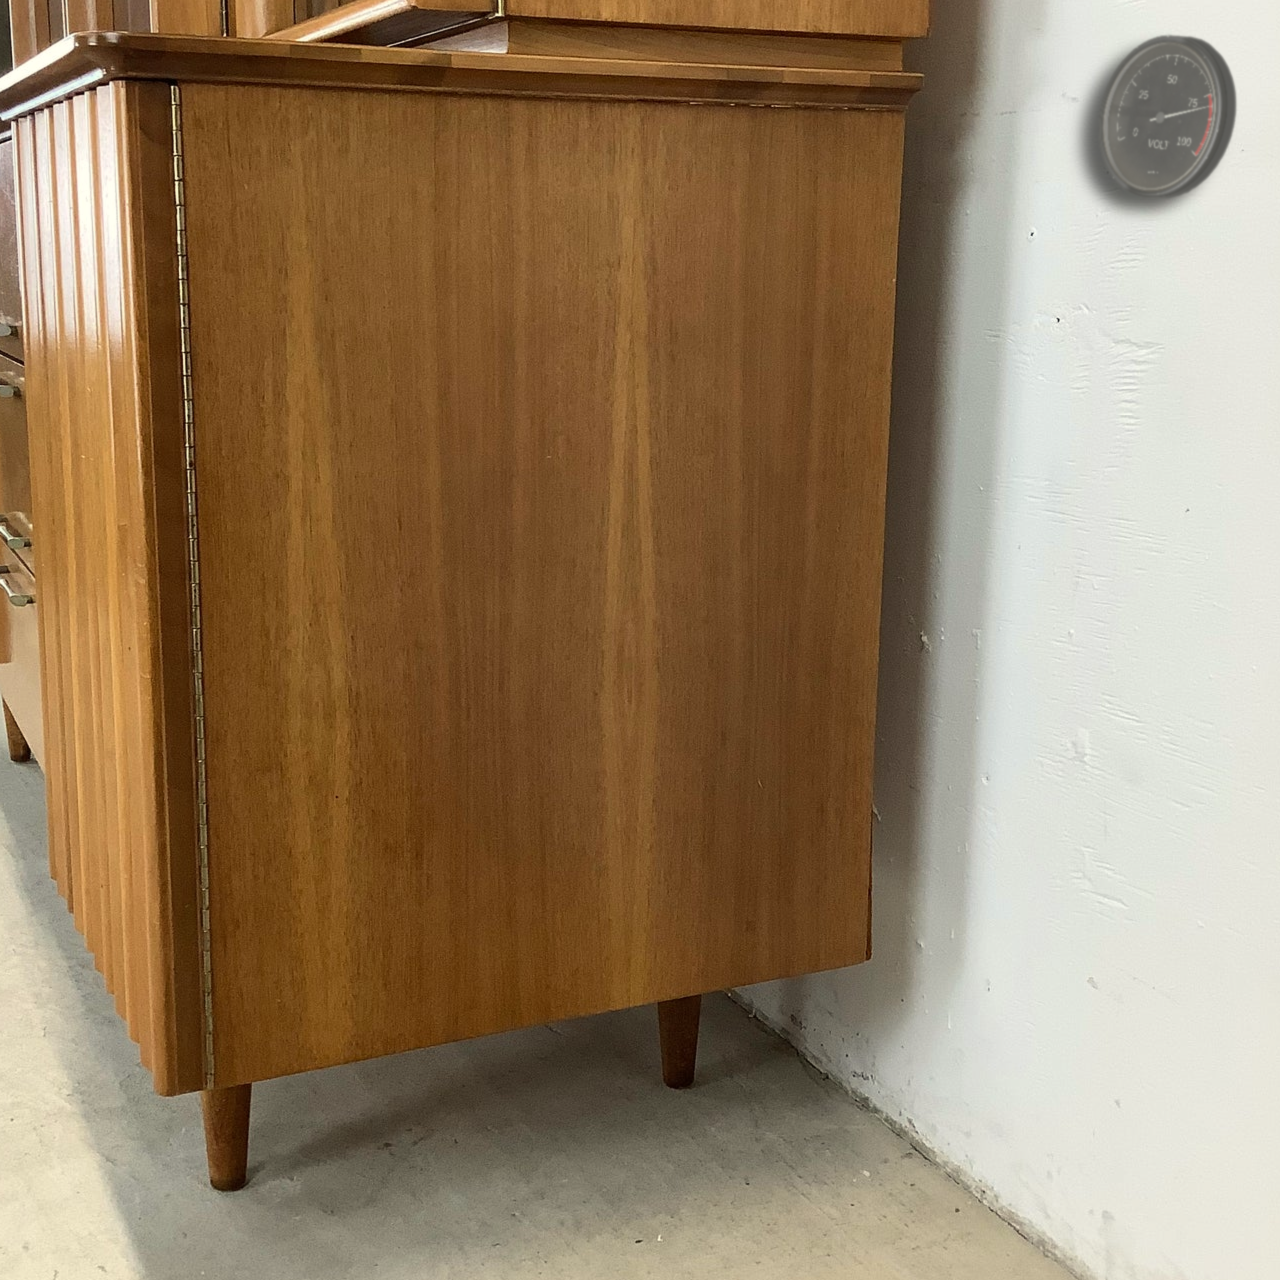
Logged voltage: 80 V
